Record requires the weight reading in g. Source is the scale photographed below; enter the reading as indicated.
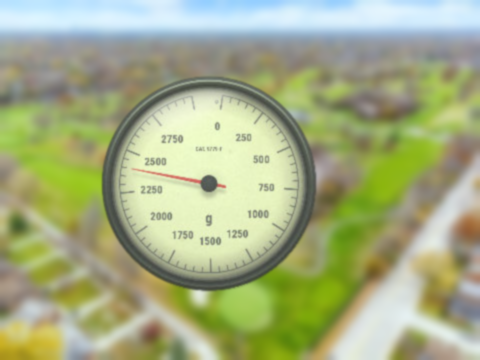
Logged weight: 2400 g
